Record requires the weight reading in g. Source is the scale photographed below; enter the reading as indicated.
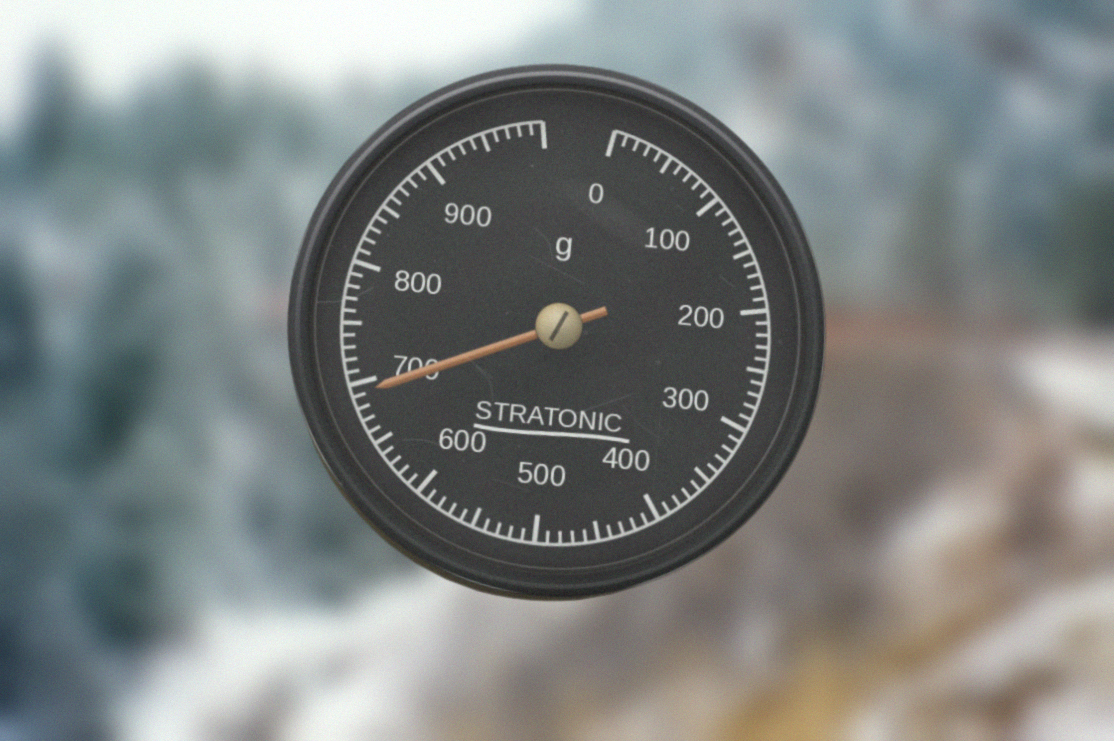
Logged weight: 690 g
